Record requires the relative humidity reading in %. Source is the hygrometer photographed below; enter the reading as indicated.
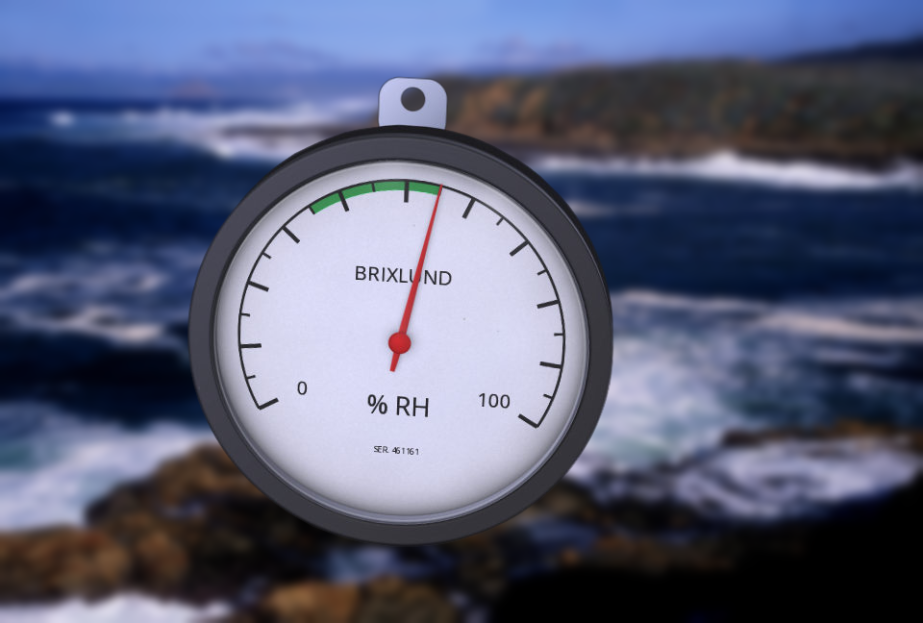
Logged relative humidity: 55 %
